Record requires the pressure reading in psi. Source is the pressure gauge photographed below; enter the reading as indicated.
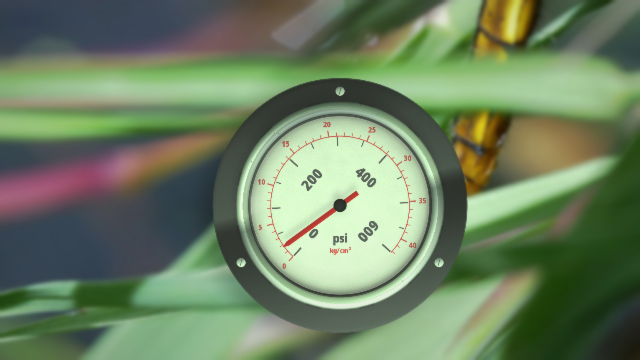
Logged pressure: 25 psi
